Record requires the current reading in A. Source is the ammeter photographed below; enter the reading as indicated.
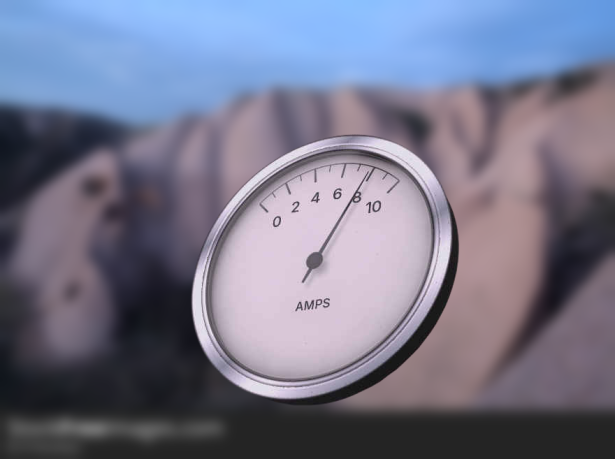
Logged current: 8 A
